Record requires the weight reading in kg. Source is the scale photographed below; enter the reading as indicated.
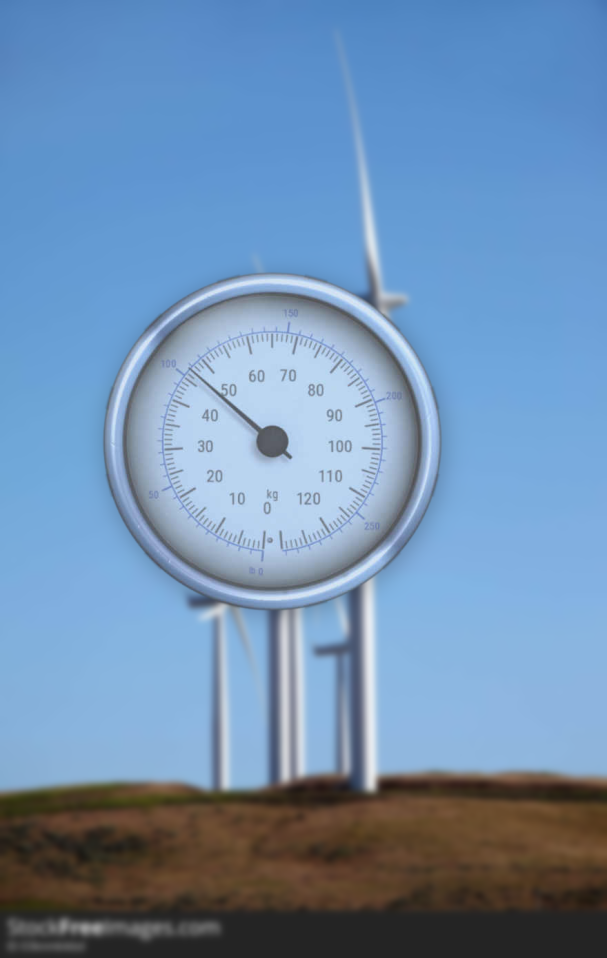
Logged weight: 47 kg
